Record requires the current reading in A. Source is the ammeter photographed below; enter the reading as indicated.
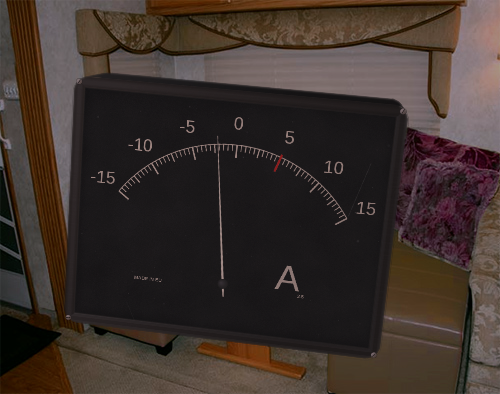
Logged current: -2 A
